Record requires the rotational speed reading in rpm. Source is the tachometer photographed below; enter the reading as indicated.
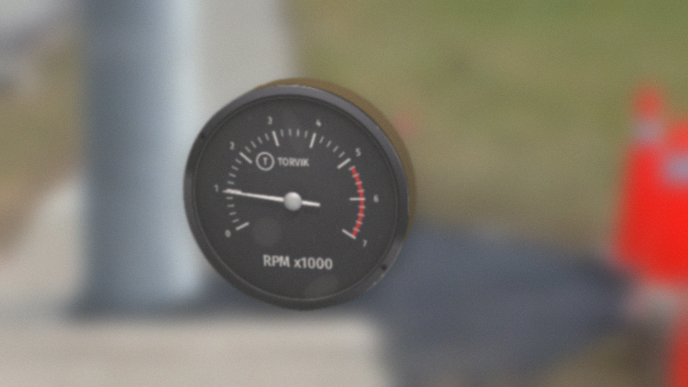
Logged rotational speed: 1000 rpm
